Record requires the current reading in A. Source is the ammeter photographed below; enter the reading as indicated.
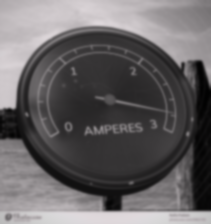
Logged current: 2.8 A
